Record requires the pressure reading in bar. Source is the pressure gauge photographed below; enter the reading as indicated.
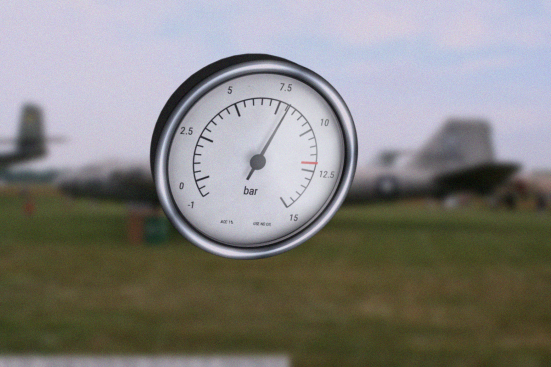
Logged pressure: 8 bar
